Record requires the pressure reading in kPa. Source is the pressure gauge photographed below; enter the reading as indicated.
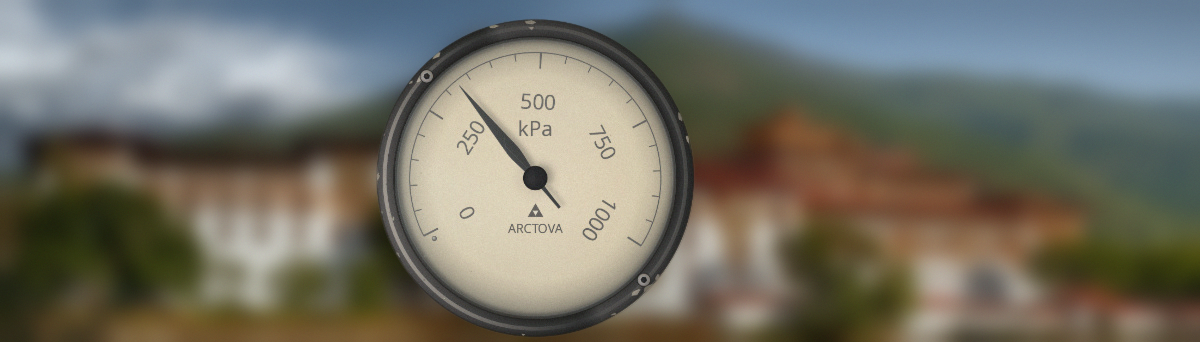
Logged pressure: 325 kPa
